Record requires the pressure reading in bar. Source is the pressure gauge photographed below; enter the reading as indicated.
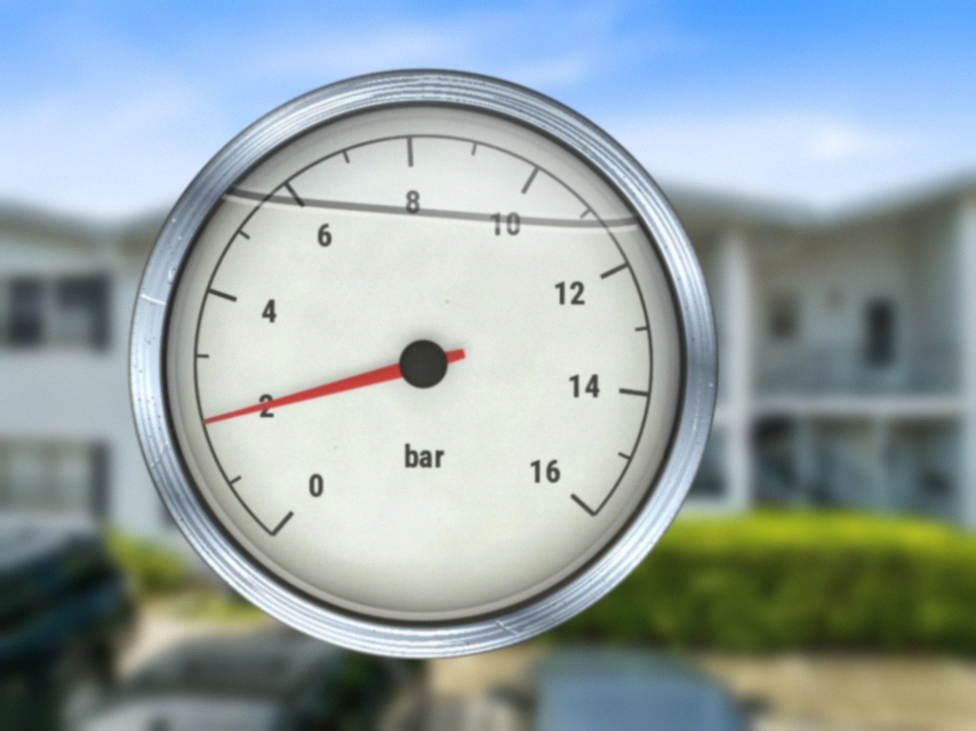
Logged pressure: 2 bar
